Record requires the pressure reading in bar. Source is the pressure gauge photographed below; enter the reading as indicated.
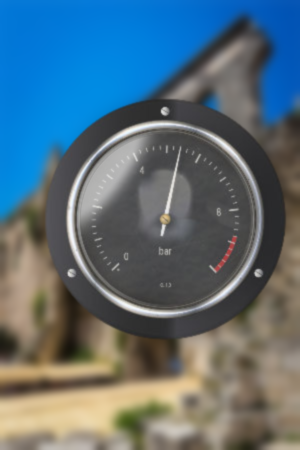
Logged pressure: 5.4 bar
